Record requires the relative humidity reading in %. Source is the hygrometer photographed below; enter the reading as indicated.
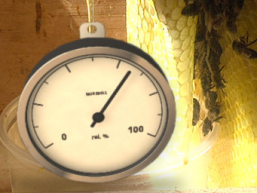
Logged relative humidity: 65 %
